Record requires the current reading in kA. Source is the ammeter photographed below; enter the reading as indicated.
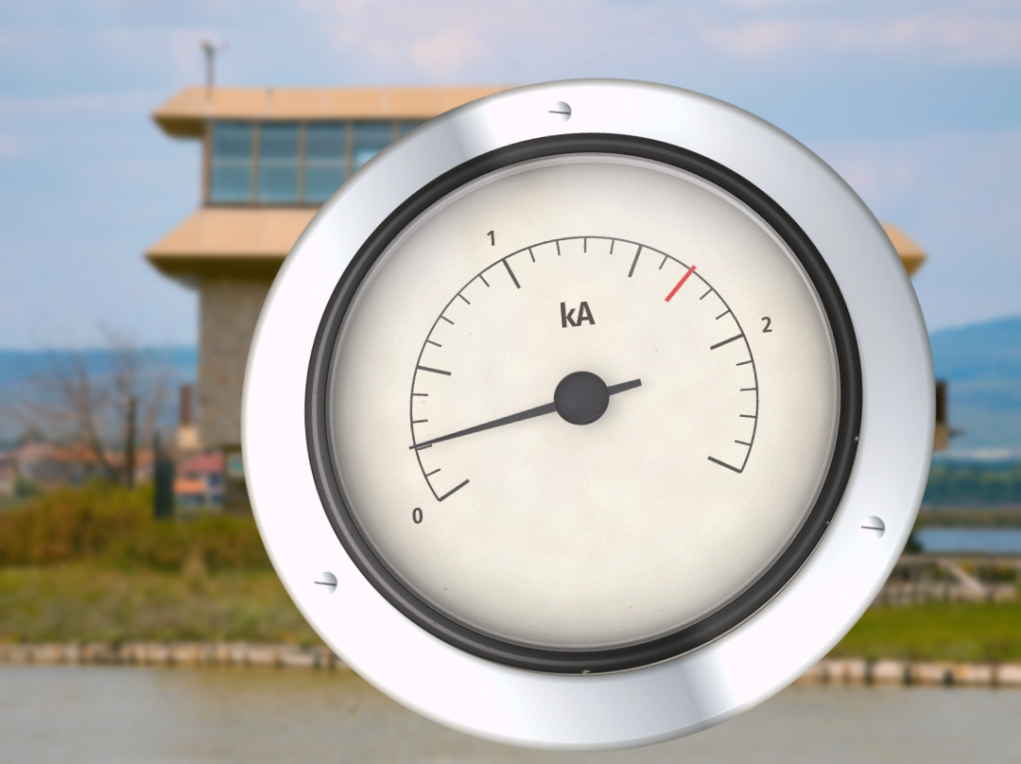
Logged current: 0.2 kA
